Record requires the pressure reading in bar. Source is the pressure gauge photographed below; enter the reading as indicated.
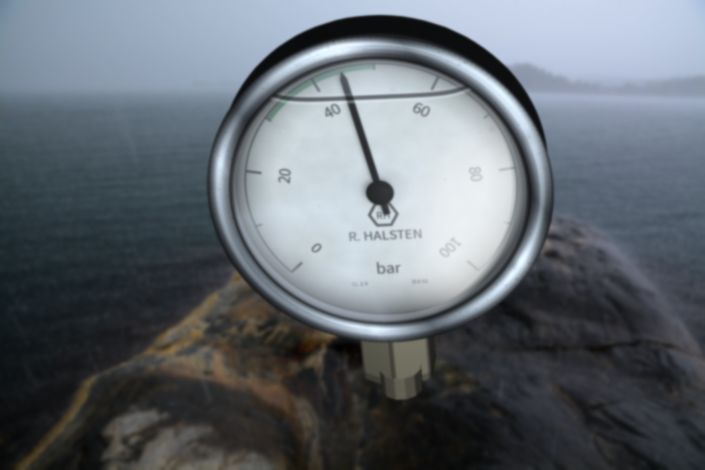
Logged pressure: 45 bar
